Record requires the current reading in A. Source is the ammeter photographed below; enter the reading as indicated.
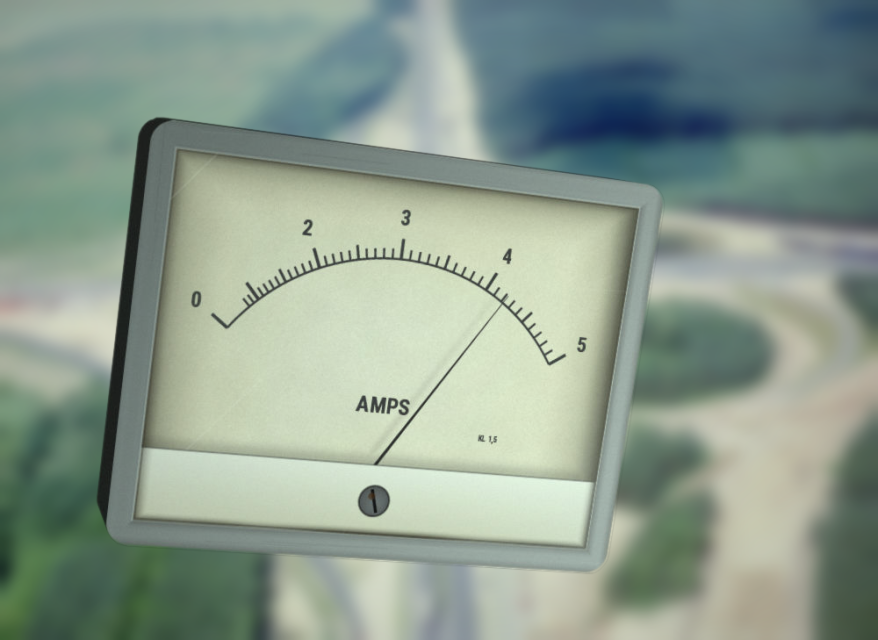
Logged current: 4.2 A
